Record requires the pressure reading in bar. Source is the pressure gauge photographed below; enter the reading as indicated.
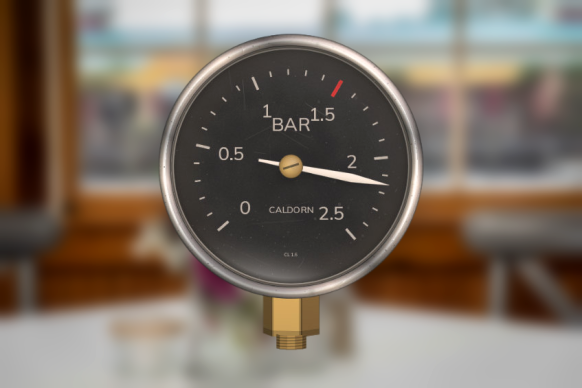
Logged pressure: 2.15 bar
